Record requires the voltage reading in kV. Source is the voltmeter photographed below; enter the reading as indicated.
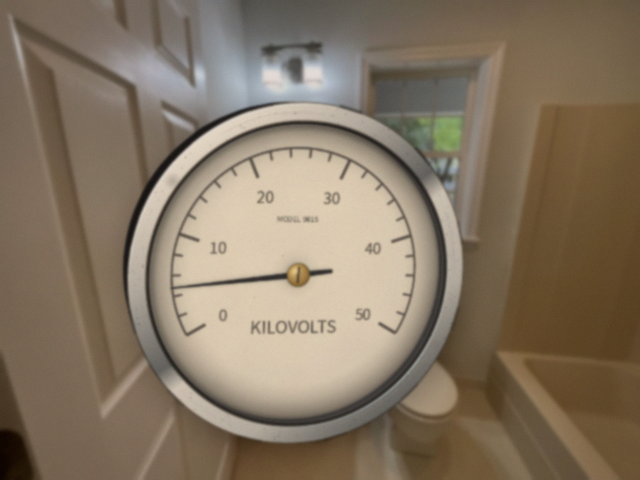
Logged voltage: 5 kV
